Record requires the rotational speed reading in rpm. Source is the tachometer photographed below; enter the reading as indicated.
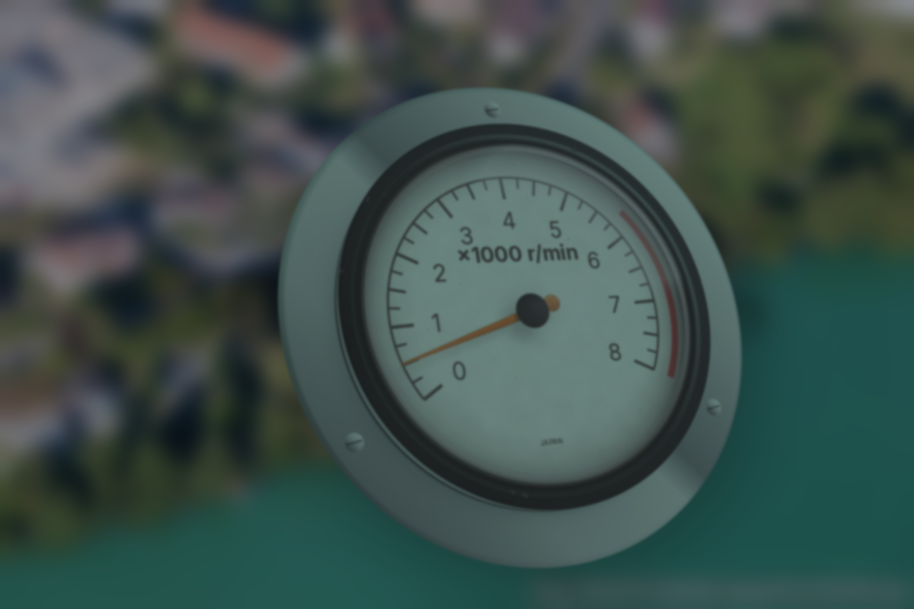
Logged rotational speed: 500 rpm
